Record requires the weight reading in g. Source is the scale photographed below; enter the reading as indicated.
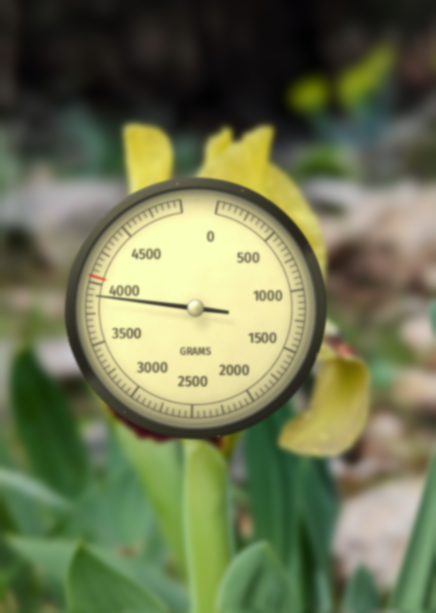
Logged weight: 3900 g
